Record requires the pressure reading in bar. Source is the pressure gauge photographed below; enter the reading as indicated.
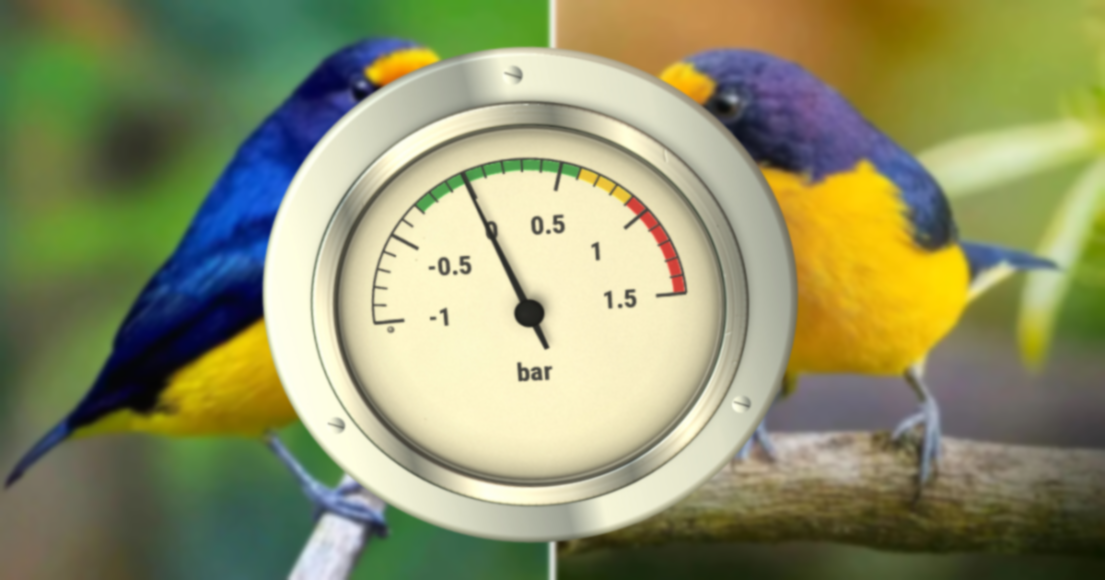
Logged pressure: 0 bar
